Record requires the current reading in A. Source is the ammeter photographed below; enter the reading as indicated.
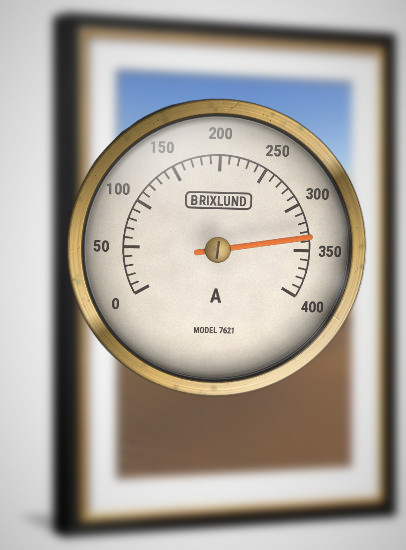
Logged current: 335 A
